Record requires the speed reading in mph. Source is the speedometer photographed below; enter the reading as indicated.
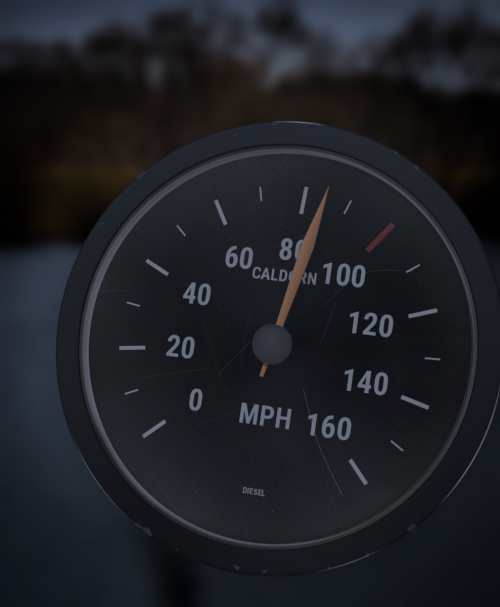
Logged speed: 85 mph
